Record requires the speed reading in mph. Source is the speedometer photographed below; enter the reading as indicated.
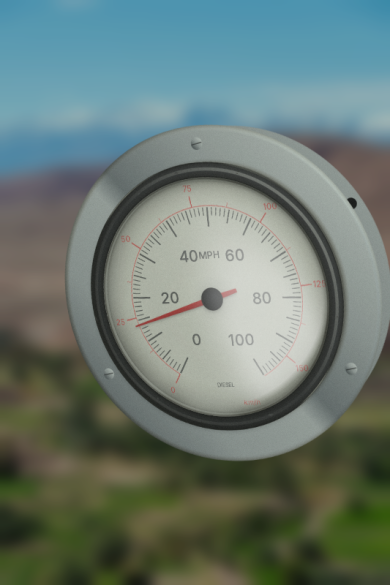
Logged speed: 14 mph
